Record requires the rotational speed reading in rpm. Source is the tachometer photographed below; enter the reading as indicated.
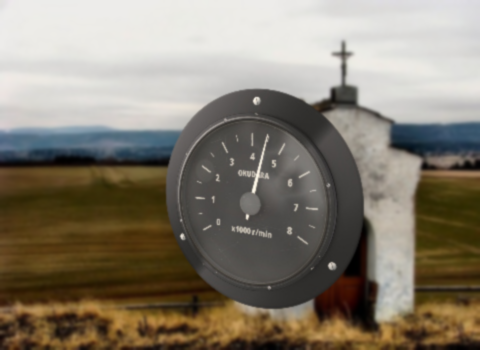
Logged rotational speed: 4500 rpm
